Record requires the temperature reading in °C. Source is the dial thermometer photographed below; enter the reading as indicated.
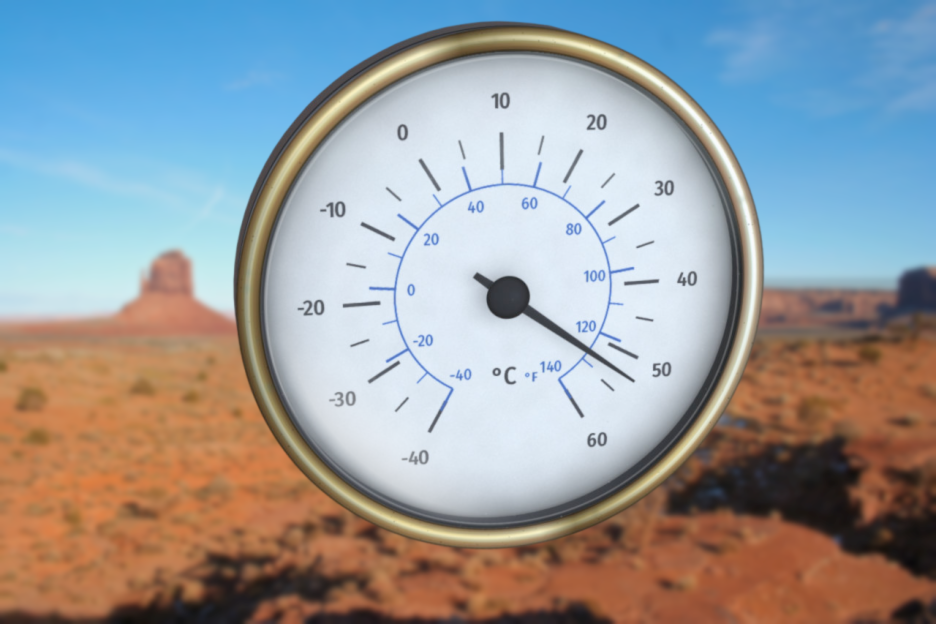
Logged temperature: 52.5 °C
